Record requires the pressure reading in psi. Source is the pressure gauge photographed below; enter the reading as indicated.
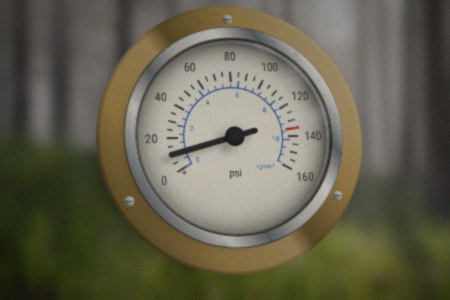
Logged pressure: 10 psi
